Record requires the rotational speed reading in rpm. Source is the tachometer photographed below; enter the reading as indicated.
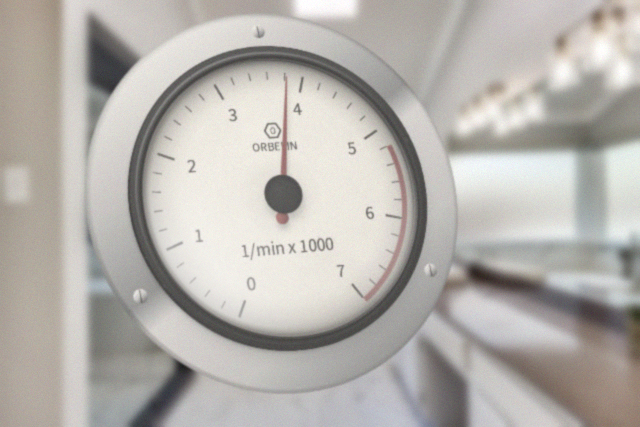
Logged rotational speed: 3800 rpm
